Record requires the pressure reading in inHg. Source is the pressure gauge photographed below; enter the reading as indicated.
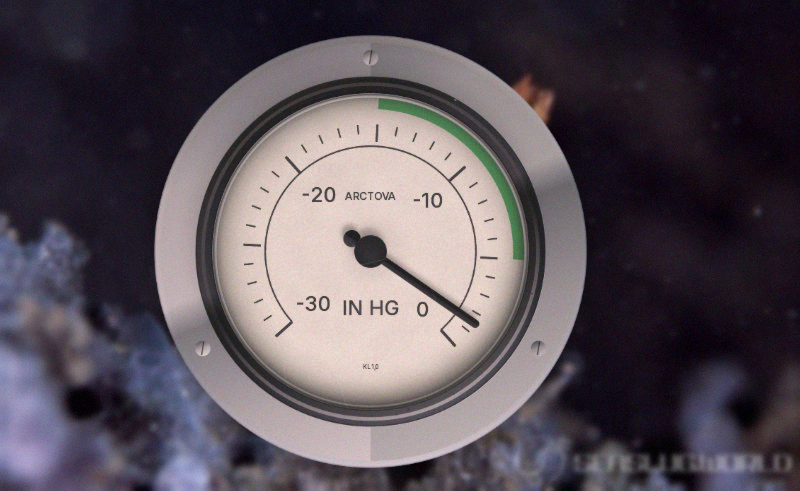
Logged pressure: -1.5 inHg
